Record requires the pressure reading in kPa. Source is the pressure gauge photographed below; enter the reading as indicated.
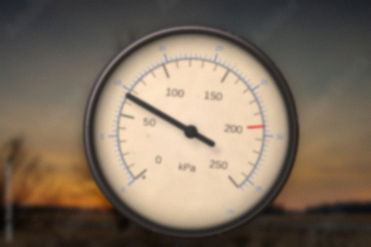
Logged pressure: 65 kPa
